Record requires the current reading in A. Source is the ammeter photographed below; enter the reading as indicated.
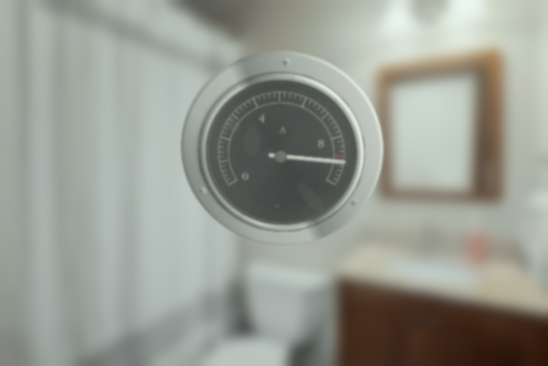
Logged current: 9 A
